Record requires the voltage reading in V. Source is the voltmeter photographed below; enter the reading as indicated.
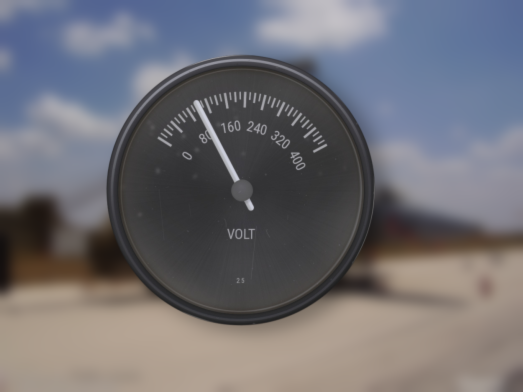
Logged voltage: 100 V
